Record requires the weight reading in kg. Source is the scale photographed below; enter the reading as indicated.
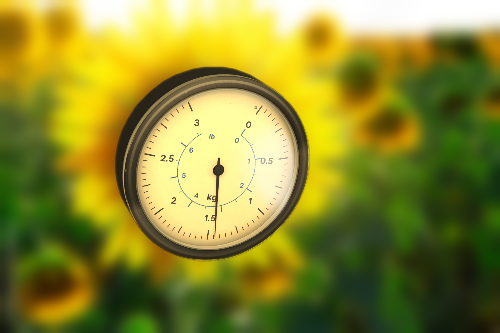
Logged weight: 1.45 kg
